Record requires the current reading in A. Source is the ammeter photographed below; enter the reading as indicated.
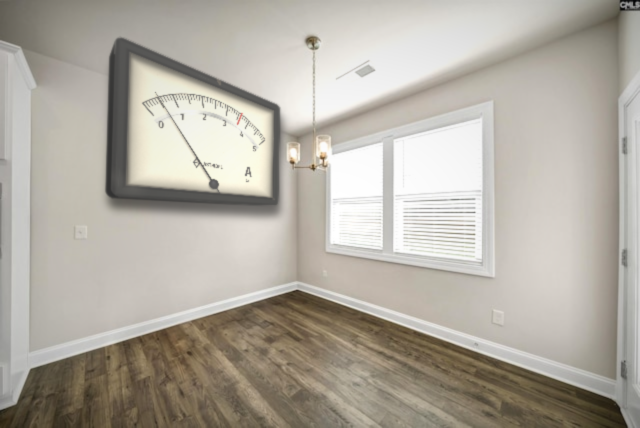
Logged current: 0.5 A
